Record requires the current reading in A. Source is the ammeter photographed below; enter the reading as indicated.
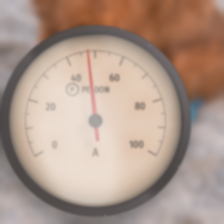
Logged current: 47.5 A
